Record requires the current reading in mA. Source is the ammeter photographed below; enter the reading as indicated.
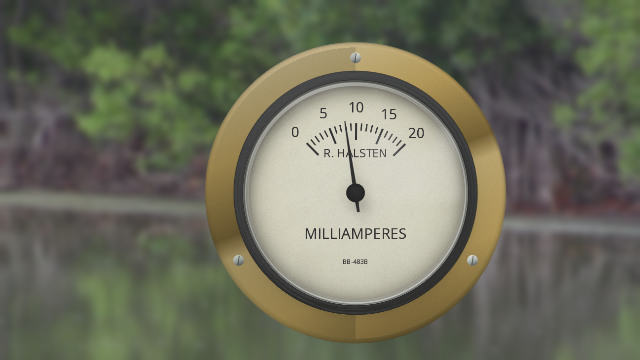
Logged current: 8 mA
